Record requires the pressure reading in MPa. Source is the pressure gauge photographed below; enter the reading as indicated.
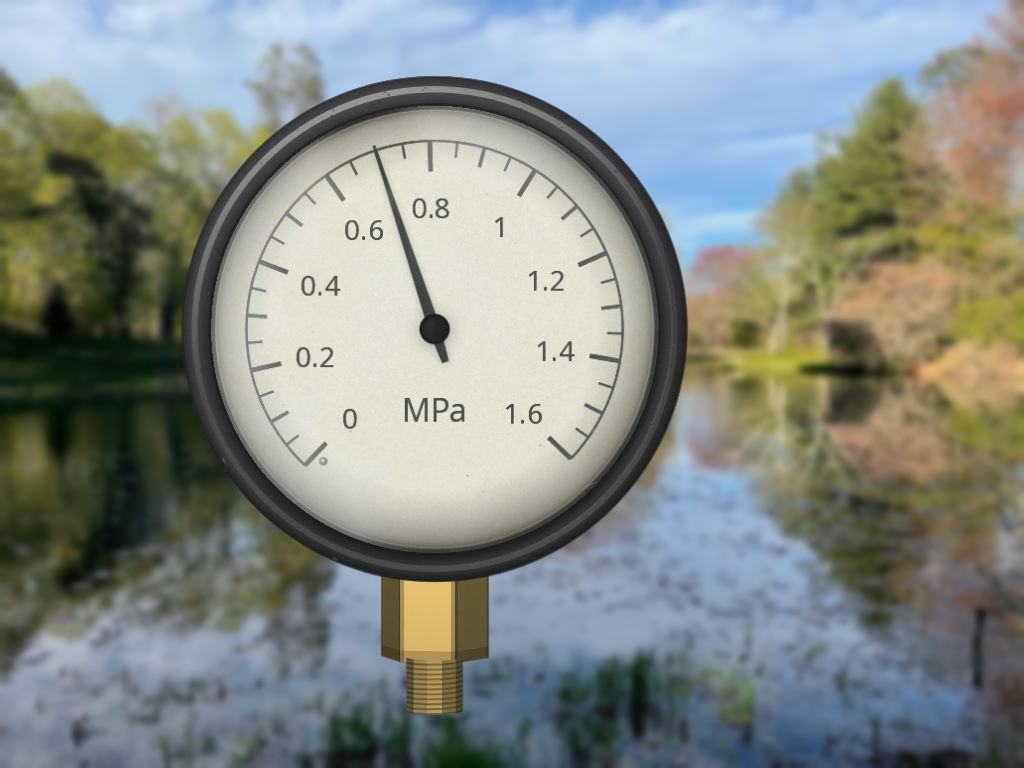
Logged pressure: 0.7 MPa
